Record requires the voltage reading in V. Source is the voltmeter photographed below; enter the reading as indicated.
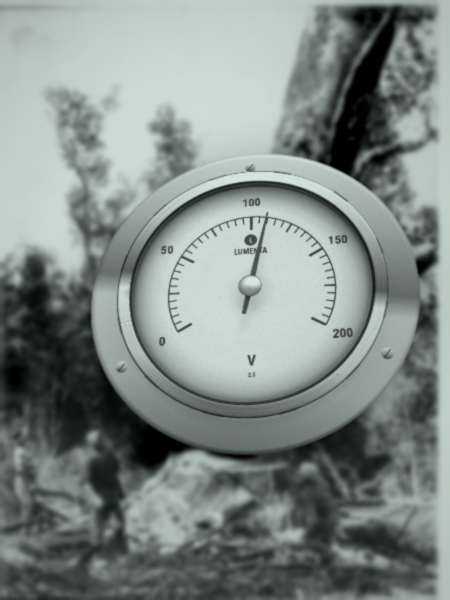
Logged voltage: 110 V
